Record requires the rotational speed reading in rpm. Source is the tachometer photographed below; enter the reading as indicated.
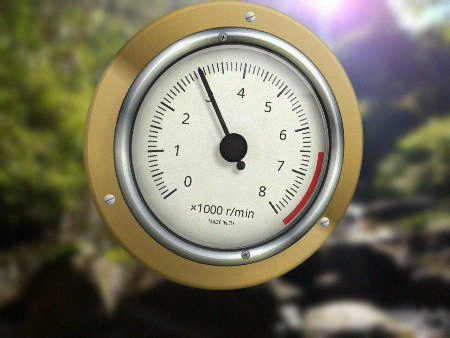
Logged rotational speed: 3000 rpm
